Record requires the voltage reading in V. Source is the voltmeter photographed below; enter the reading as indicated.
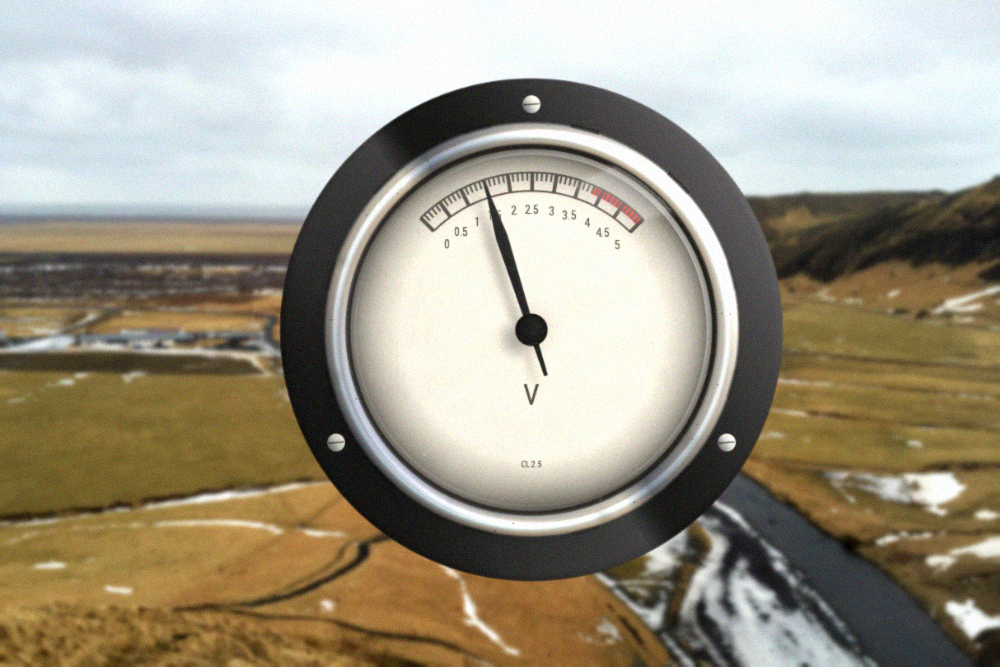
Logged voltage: 1.5 V
